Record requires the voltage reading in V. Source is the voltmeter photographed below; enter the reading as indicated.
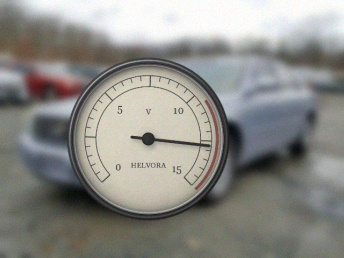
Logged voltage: 12.75 V
